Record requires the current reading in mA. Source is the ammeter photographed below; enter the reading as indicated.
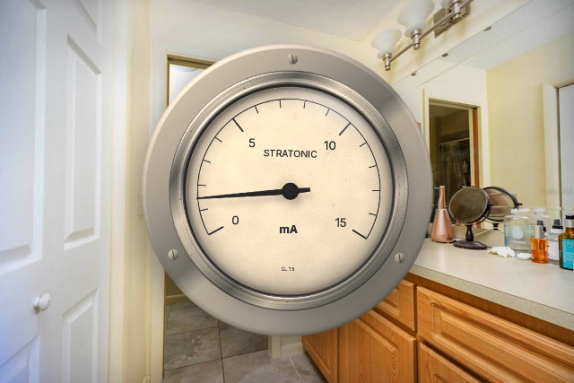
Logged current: 1.5 mA
